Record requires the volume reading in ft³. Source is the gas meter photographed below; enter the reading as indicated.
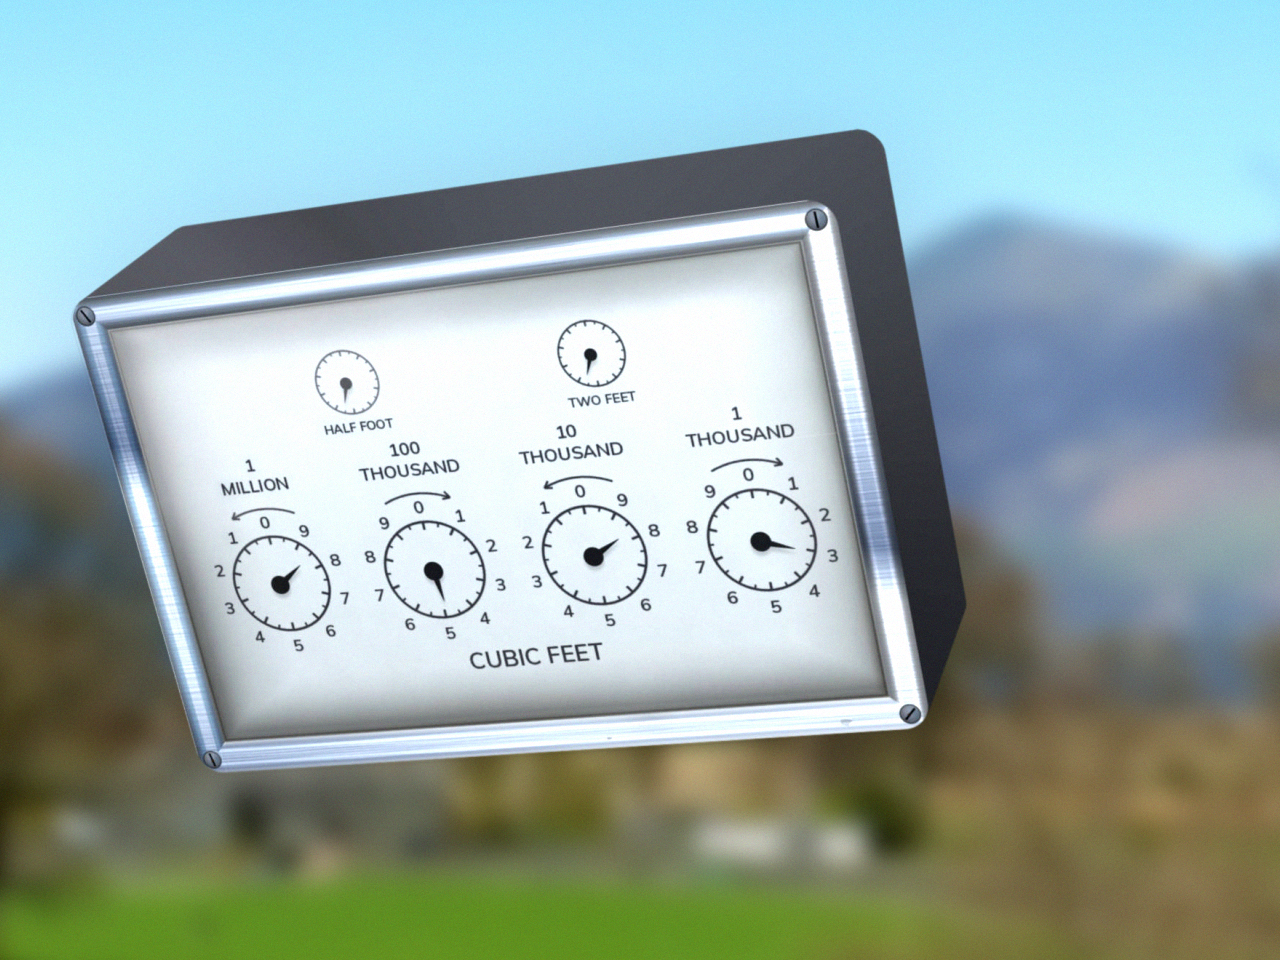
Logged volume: 848300 ft³
